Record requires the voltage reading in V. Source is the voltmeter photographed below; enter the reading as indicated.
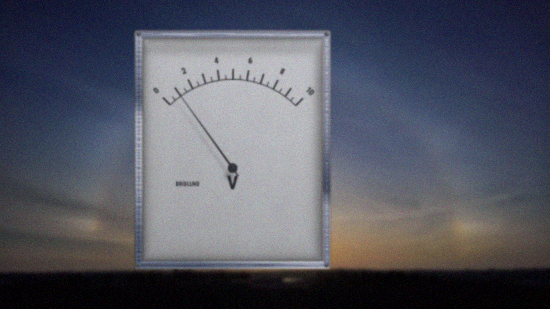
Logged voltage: 1 V
